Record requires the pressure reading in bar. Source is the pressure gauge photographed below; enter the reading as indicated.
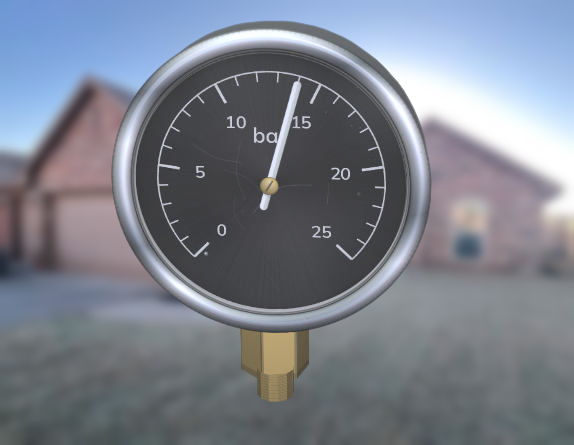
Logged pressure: 14 bar
